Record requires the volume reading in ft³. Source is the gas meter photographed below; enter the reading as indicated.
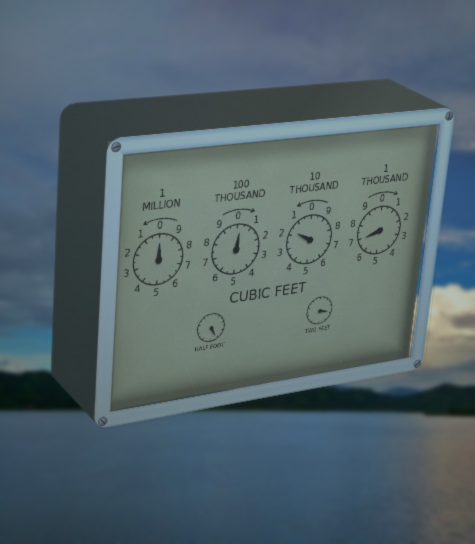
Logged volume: 1700 ft³
